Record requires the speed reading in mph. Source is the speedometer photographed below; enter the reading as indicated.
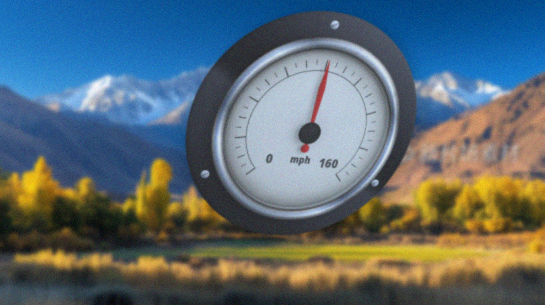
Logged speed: 80 mph
